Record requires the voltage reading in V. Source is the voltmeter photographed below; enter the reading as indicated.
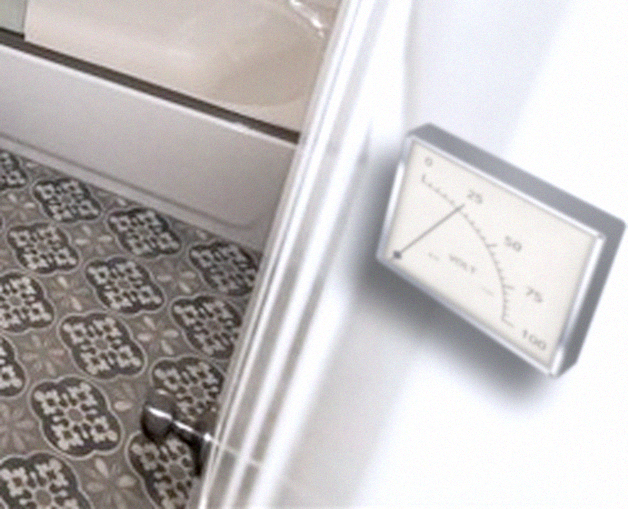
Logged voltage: 25 V
